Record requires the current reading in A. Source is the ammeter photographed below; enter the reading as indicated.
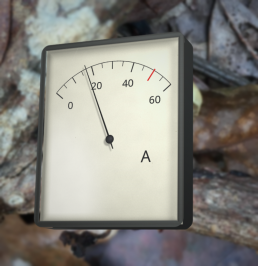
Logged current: 17.5 A
